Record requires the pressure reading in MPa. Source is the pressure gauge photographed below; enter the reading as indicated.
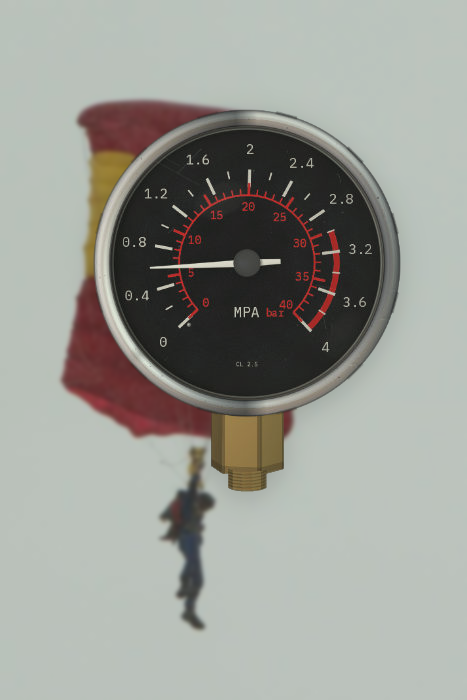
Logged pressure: 0.6 MPa
